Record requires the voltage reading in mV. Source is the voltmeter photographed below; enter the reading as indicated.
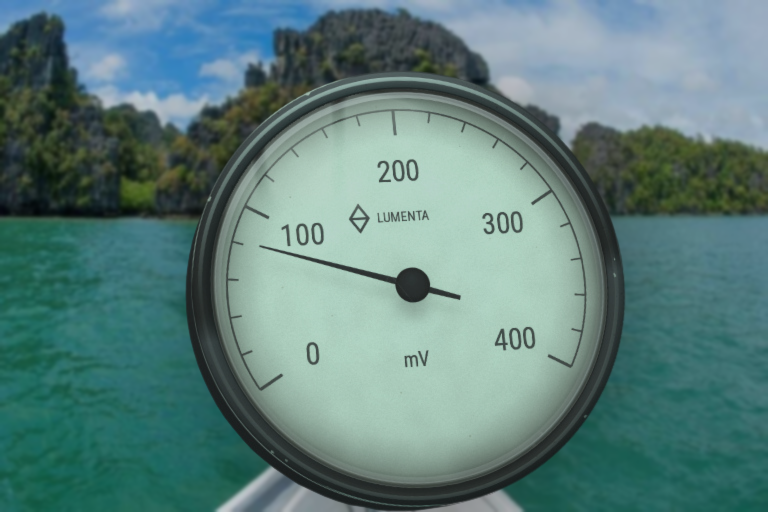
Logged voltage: 80 mV
